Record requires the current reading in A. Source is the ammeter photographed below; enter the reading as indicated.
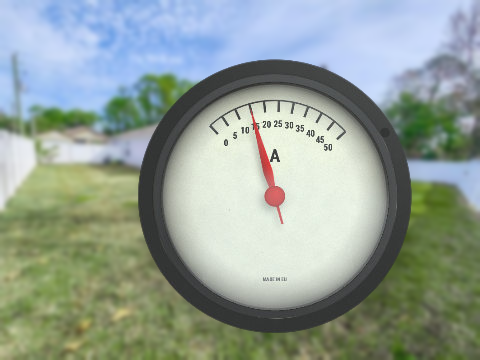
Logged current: 15 A
